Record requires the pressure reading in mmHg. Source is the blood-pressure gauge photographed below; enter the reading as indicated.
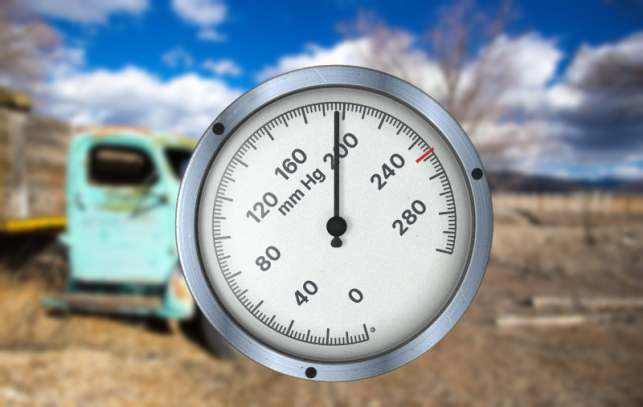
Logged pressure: 196 mmHg
